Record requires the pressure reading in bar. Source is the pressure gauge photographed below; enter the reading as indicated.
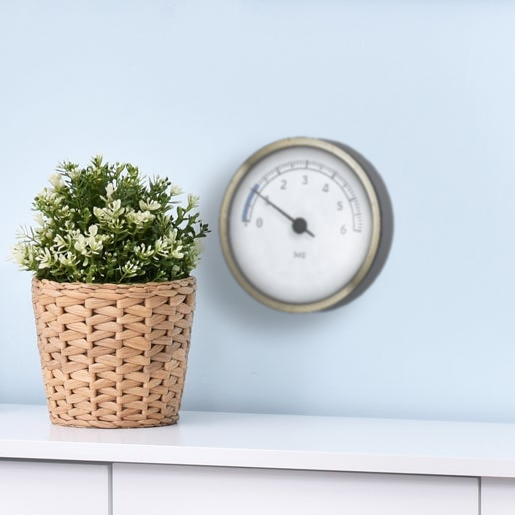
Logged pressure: 1 bar
